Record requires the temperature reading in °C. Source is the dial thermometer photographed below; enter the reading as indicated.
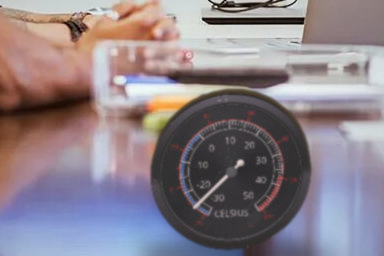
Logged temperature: -25 °C
